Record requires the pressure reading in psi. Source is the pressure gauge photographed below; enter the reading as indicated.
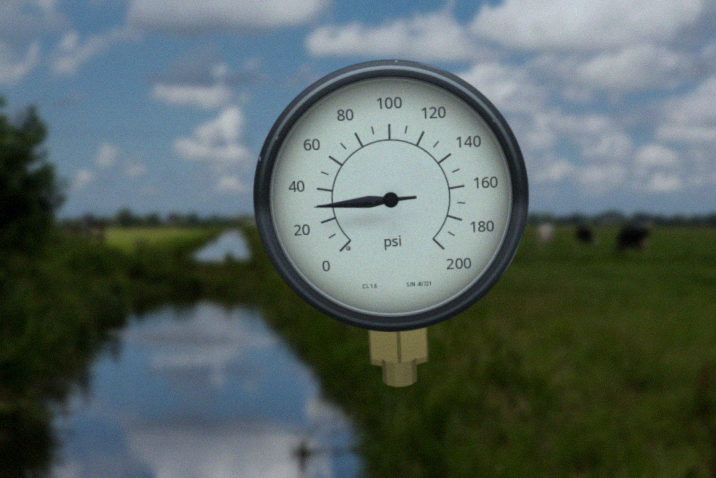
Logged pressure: 30 psi
